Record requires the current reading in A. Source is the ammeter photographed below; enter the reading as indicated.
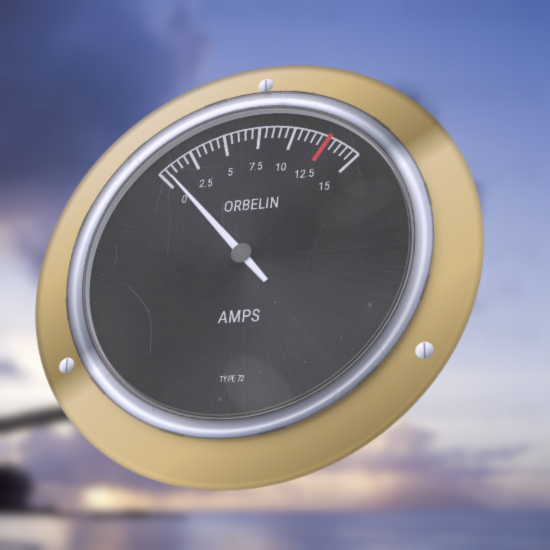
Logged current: 0.5 A
